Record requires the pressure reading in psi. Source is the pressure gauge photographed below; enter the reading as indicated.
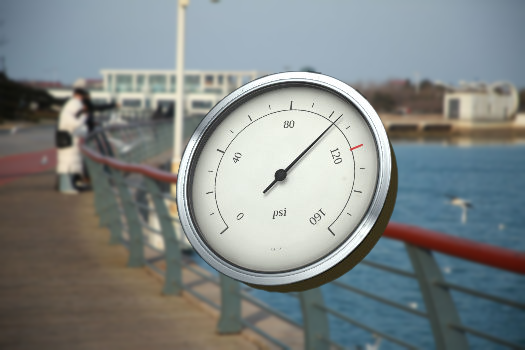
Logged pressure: 105 psi
